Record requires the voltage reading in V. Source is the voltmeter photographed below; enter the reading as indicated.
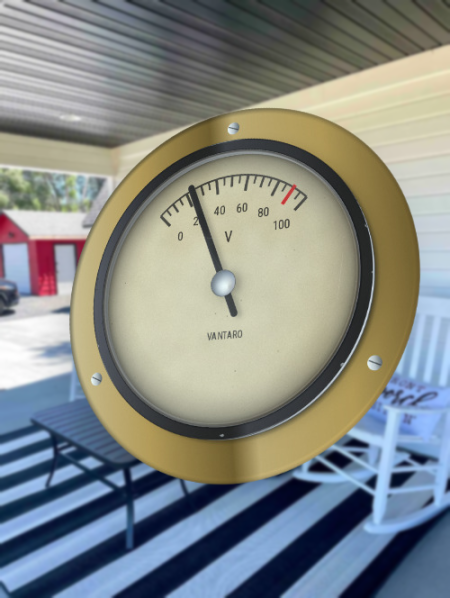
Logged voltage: 25 V
